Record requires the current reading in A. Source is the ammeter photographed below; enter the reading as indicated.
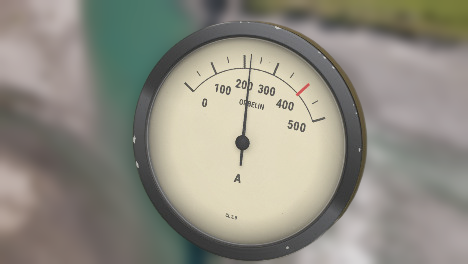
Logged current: 225 A
